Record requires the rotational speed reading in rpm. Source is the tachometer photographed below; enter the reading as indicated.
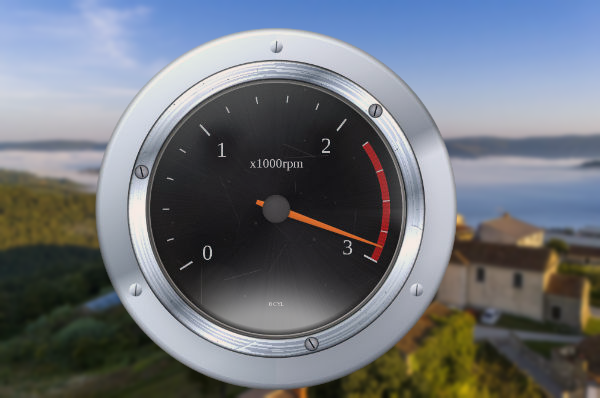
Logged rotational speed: 2900 rpm
